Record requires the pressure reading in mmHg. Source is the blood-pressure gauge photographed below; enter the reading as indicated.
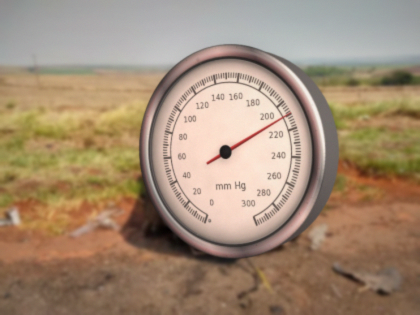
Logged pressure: 210 mmHg
